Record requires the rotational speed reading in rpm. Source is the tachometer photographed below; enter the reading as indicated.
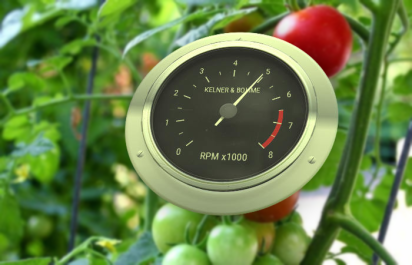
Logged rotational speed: 5000 rpm
